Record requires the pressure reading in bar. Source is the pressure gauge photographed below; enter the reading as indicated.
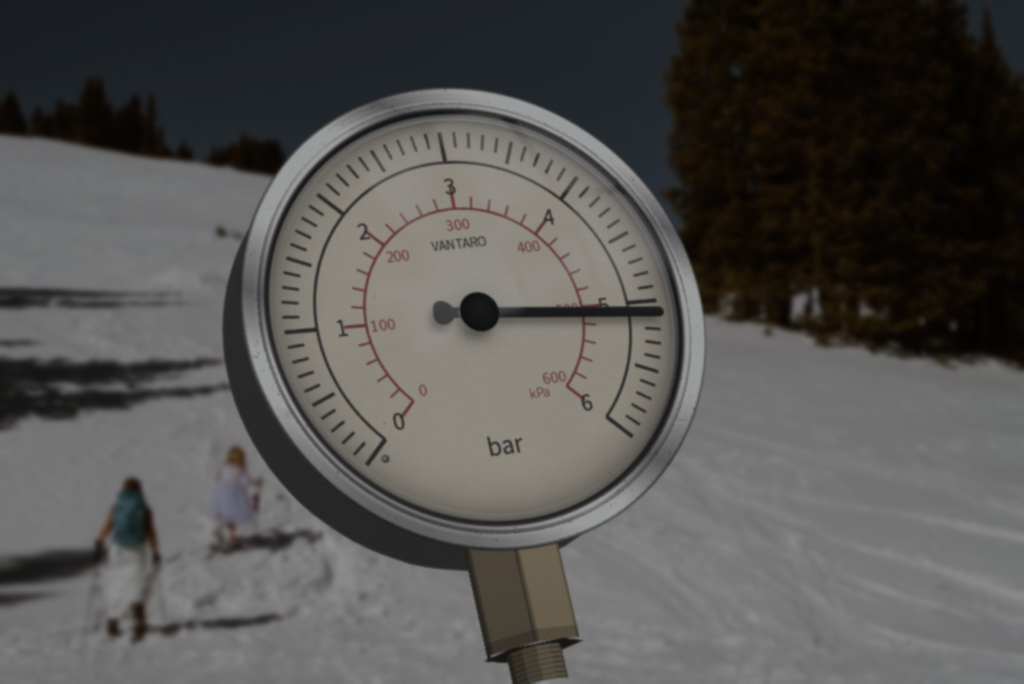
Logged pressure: 5.1 bar
